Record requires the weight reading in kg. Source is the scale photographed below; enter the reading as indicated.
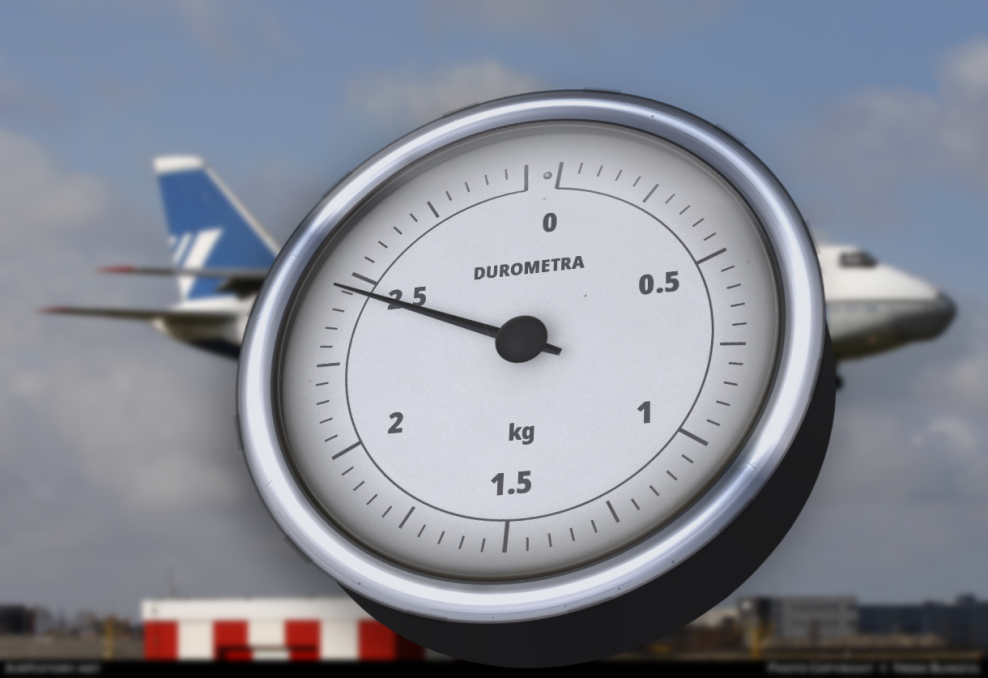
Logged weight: 2.45 kg
